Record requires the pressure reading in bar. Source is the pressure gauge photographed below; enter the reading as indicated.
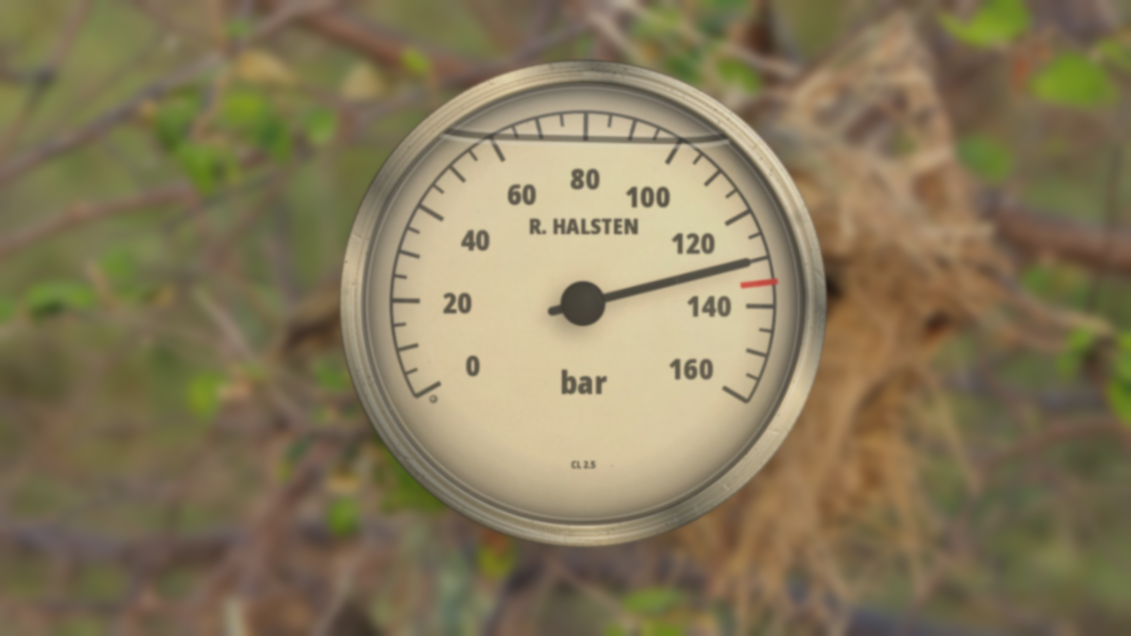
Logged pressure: 130 bar
